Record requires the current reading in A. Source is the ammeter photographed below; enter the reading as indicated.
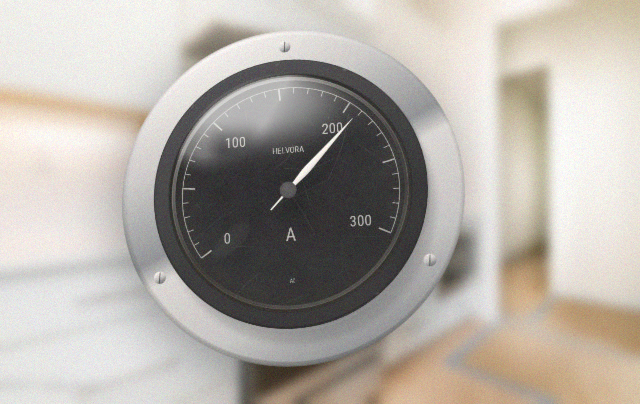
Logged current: 210 A
